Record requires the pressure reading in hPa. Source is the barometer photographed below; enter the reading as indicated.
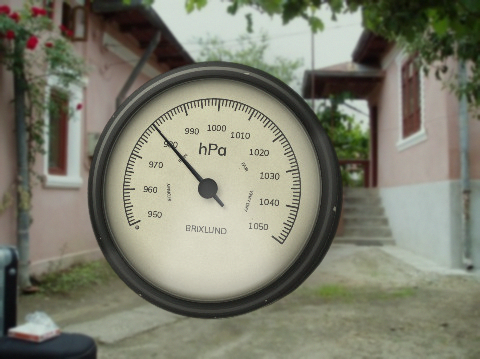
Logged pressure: 980 hPa
